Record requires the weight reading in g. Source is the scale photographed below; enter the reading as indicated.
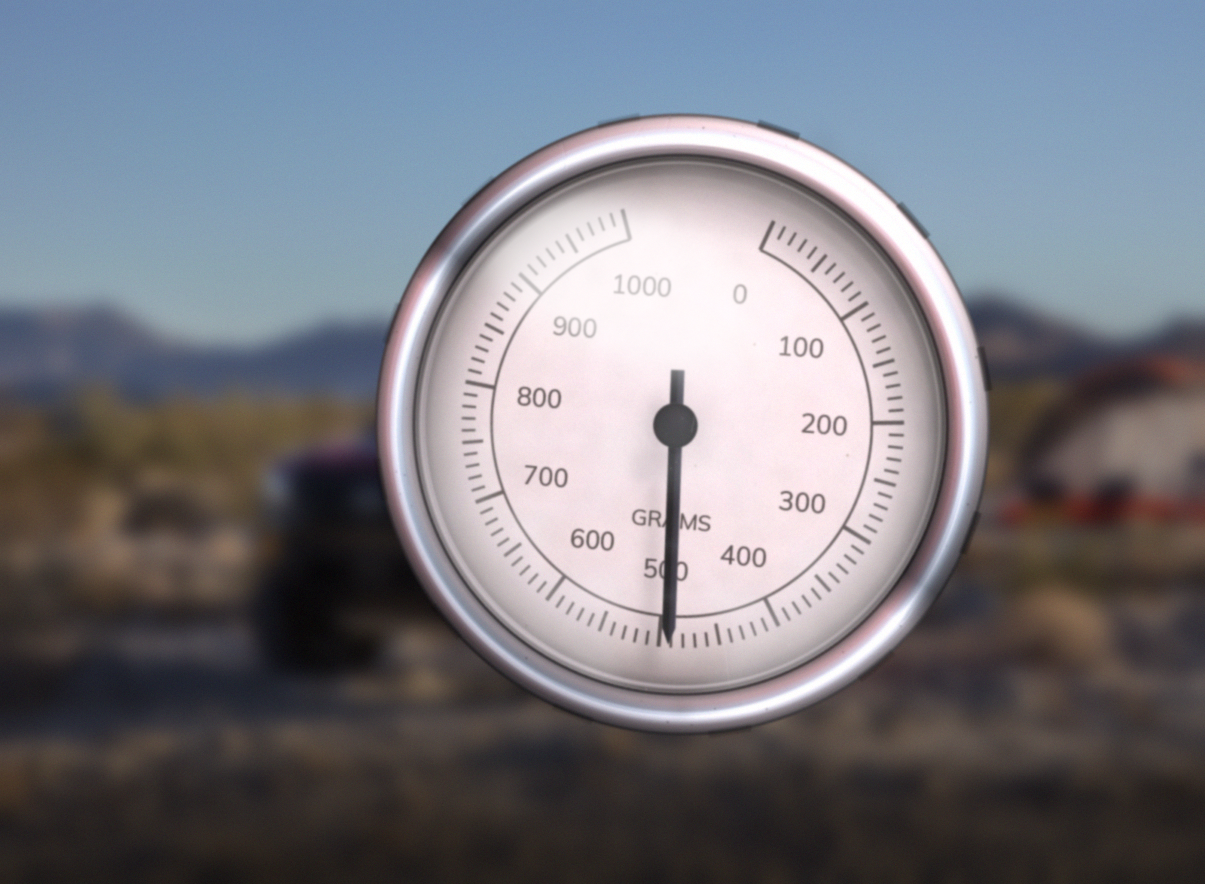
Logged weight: 490 g
